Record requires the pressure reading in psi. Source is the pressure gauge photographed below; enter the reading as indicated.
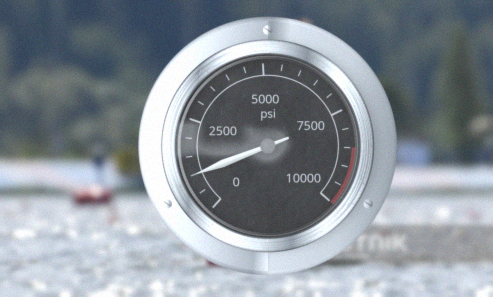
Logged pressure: 1000 psi
